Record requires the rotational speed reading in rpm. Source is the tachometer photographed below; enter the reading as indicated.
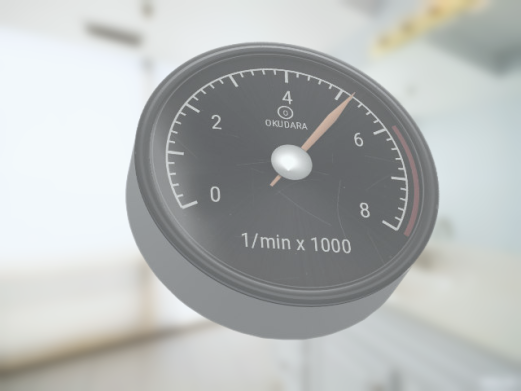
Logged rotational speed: 5200 rpm
